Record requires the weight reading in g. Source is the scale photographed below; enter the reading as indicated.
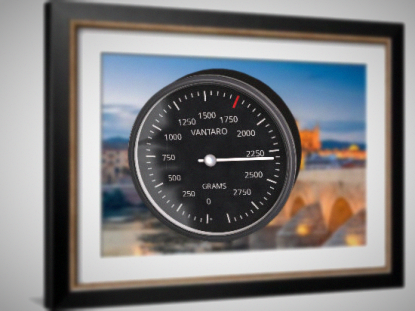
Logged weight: 2300 g
